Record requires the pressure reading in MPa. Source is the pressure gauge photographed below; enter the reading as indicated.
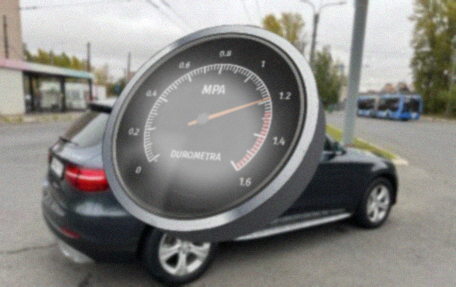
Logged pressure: 1.2 MPa
